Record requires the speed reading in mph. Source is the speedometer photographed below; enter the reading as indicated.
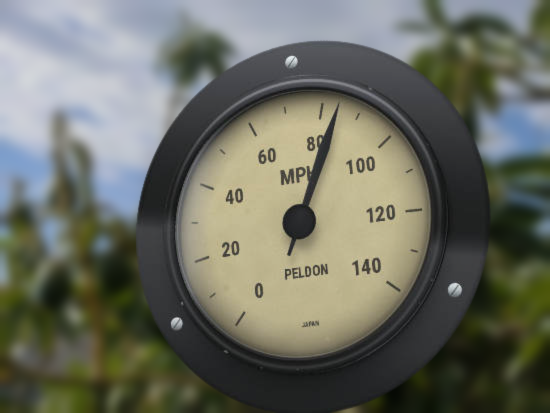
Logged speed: 85 mph
